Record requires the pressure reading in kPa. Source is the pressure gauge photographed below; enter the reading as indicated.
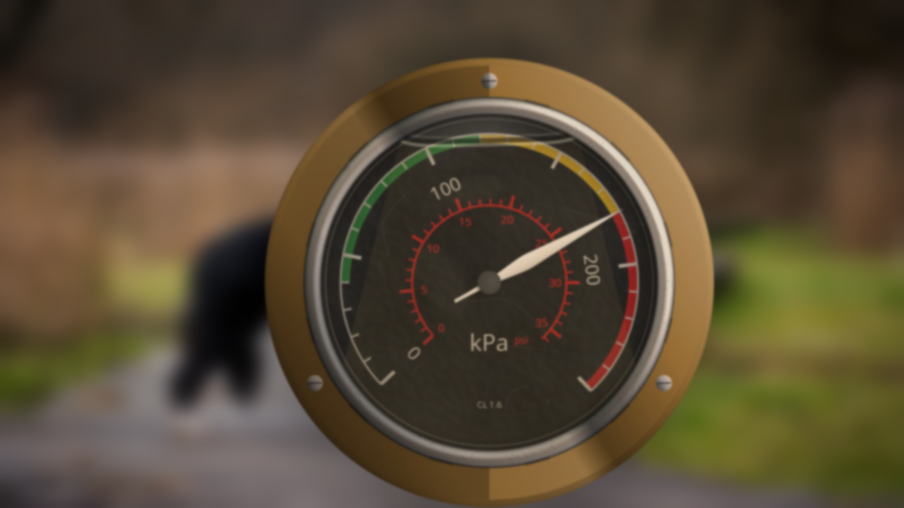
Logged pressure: 180 kPa
